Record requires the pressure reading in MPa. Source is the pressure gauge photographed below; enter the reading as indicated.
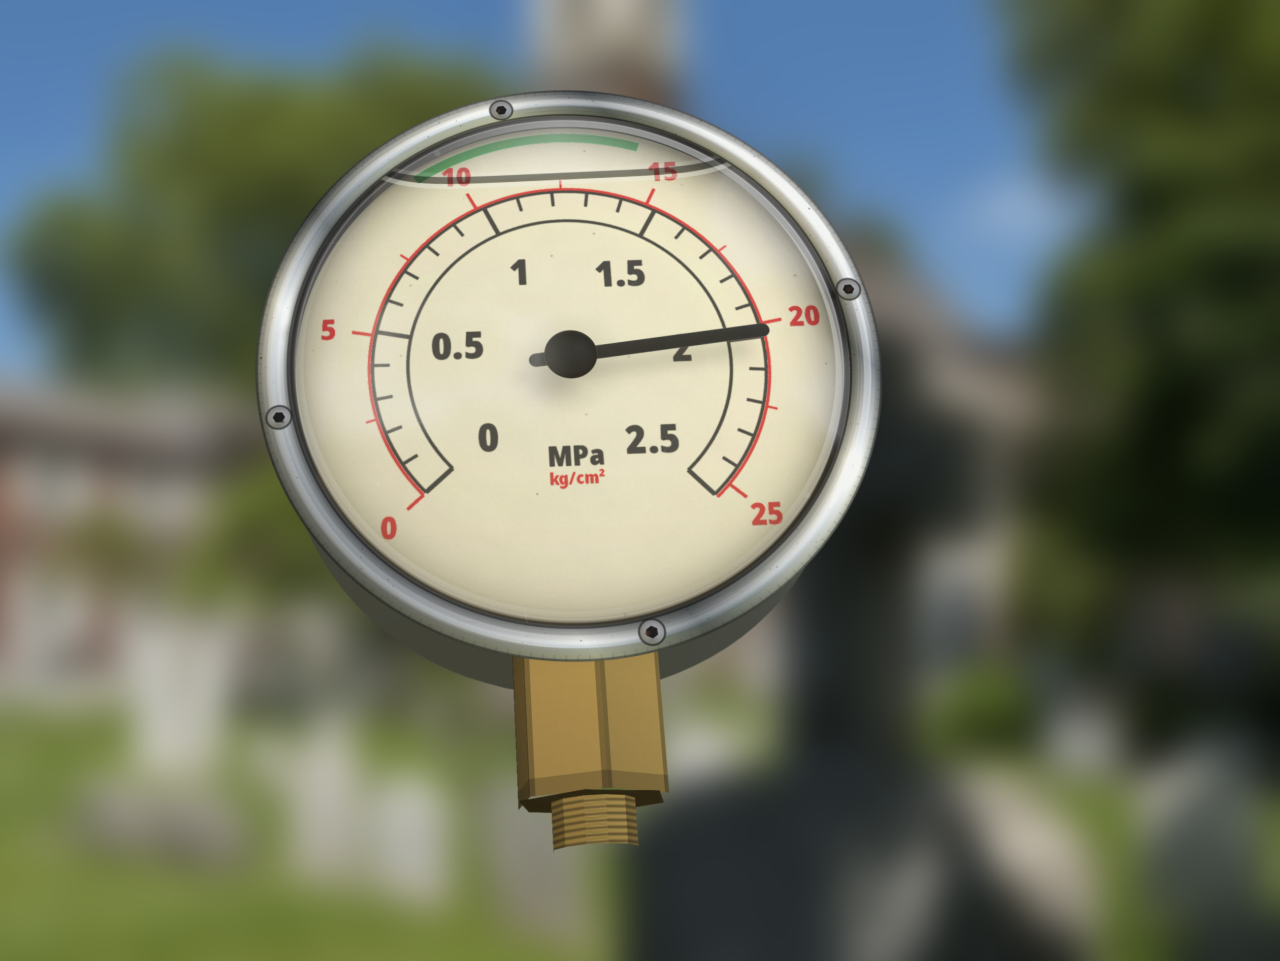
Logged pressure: 2 MPa
